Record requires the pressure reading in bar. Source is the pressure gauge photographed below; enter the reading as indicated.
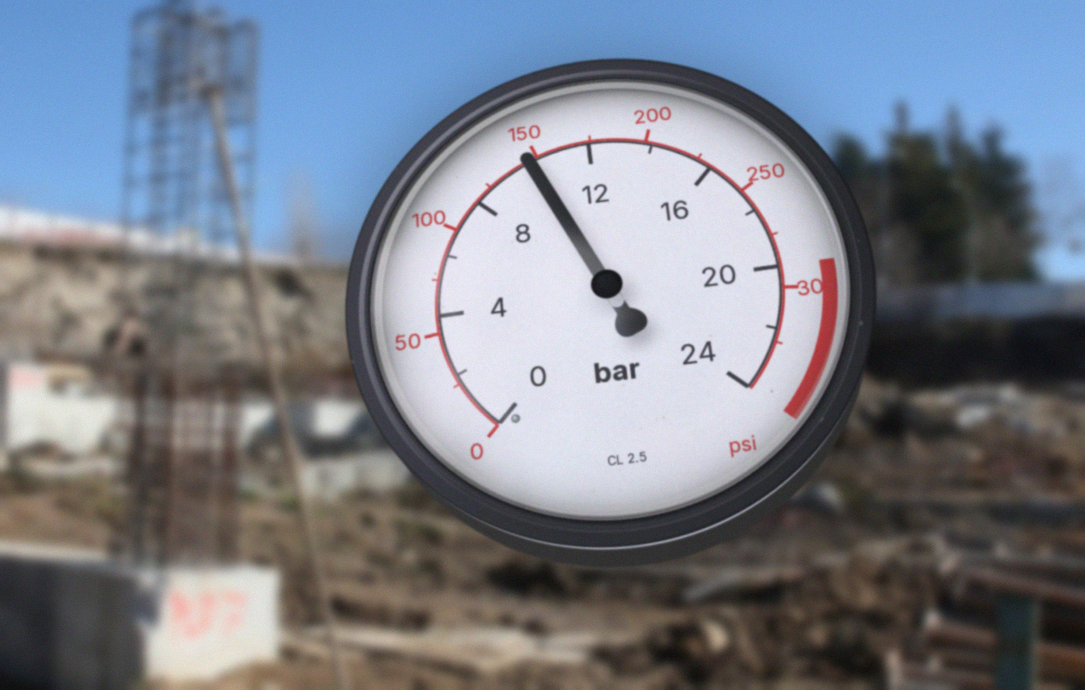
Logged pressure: 10 bar
